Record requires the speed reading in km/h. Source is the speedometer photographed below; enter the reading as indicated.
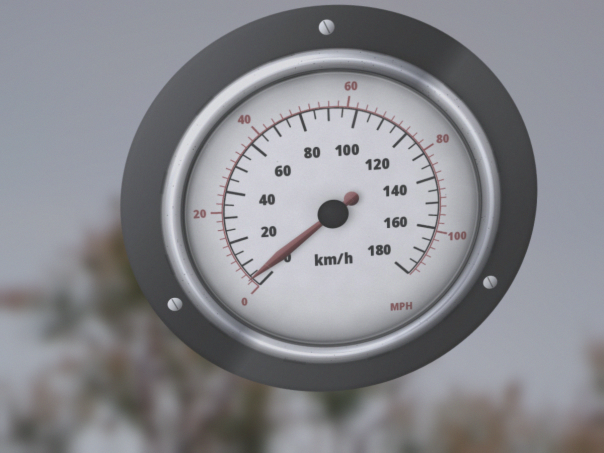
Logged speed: 5 km/h
